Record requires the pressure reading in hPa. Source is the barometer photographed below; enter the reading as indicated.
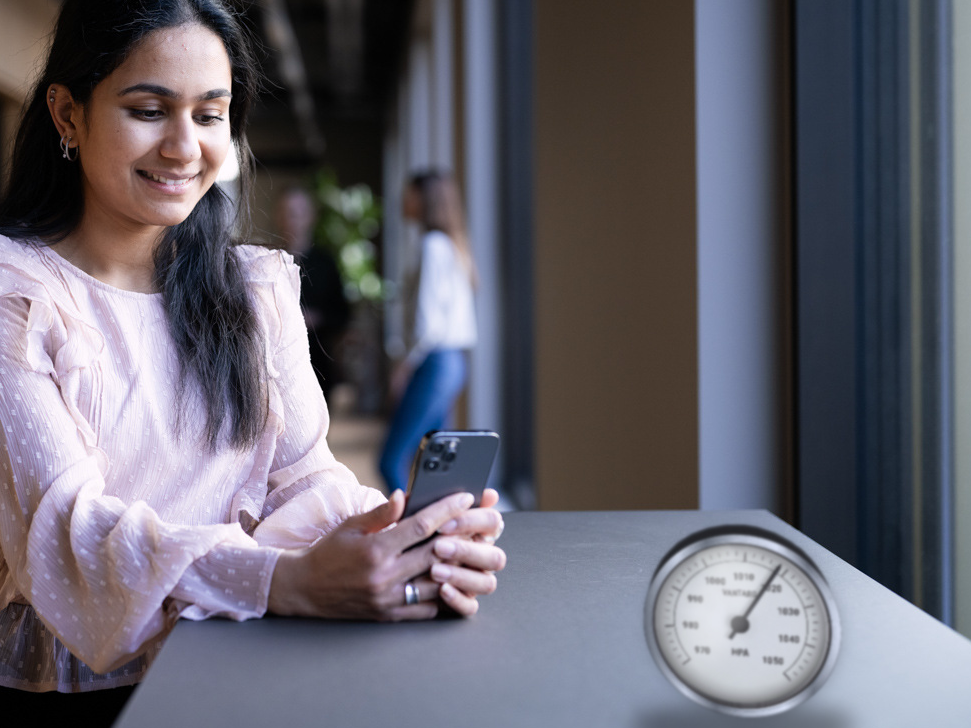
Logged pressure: 1018 hPa
